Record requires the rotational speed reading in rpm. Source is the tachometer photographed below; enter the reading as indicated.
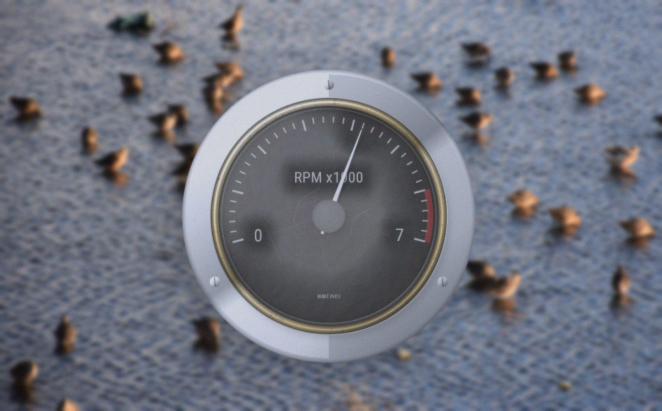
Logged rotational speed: 4200 rpm
